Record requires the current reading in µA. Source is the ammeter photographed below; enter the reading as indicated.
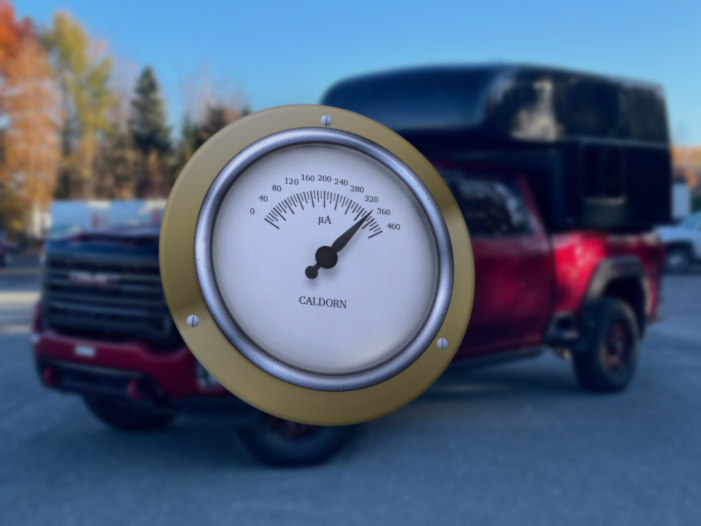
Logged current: 340 µA
